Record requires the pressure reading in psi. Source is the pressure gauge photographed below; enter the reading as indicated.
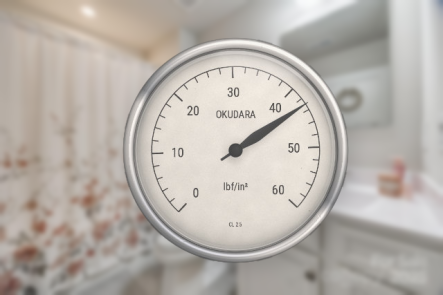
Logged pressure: 43 psi
